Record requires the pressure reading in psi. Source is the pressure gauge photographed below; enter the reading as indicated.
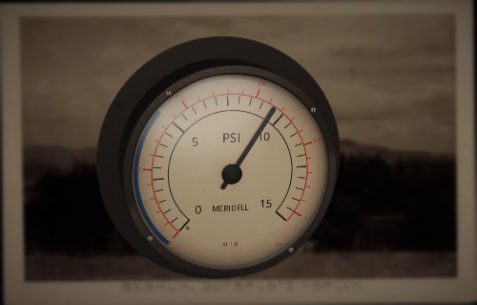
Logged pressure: 9.5 psi
